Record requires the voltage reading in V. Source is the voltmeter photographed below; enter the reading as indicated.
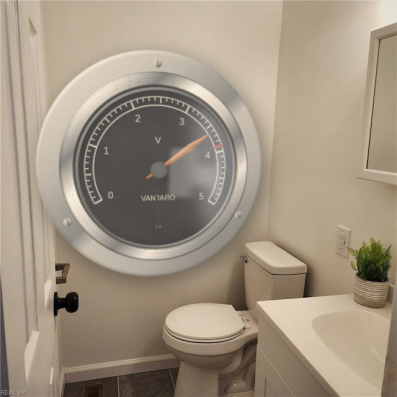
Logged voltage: 3.6 V
